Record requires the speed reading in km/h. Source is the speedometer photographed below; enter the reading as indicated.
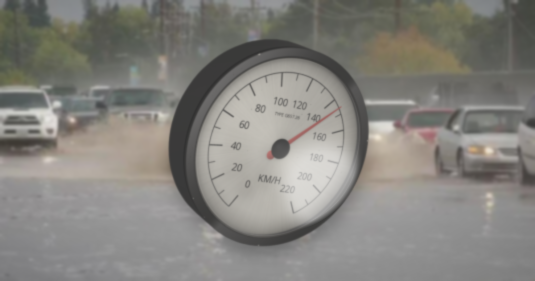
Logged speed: 145 km/h
